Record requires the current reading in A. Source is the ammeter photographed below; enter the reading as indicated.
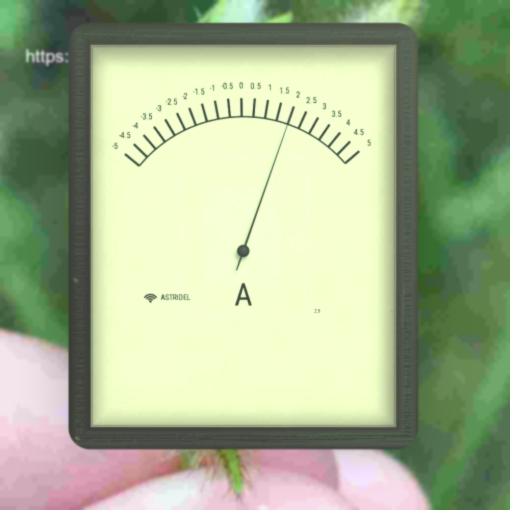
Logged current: 2 A
